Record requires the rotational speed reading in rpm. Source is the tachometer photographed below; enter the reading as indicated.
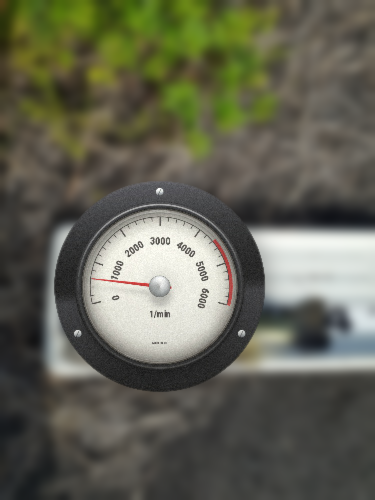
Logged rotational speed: 600 rpm
